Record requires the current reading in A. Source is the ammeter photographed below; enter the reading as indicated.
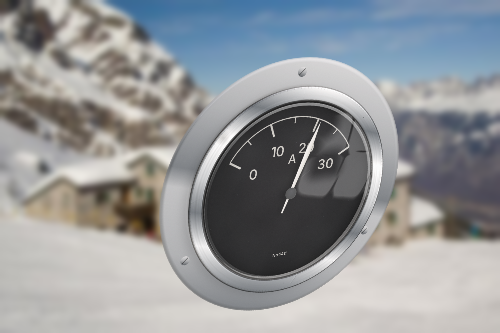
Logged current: 20 A
